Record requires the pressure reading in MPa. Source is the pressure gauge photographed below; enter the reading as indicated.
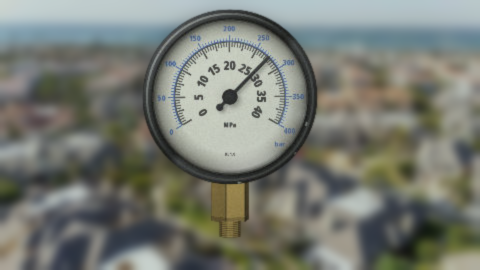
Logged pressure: 27.5 MPa
